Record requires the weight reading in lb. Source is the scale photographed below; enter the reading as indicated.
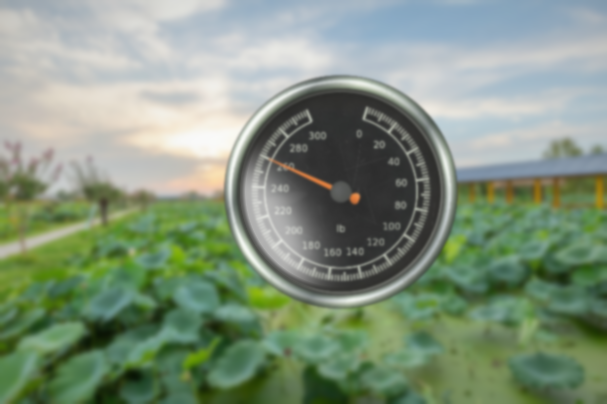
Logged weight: 260 lb
